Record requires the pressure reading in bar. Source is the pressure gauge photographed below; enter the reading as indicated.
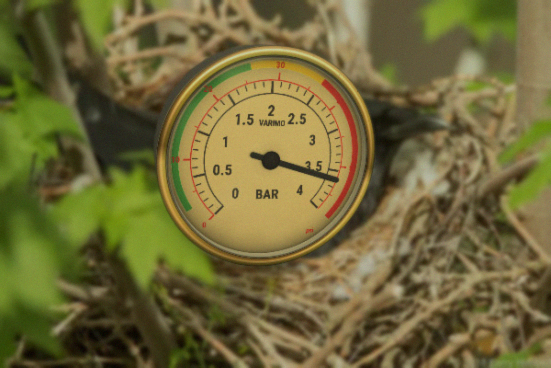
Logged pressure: 3.6 bar
